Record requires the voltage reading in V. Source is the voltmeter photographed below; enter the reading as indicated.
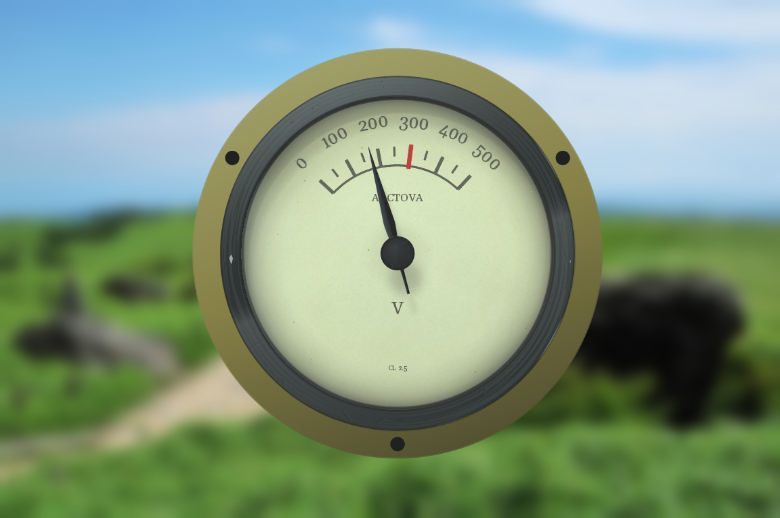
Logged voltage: 175 V
